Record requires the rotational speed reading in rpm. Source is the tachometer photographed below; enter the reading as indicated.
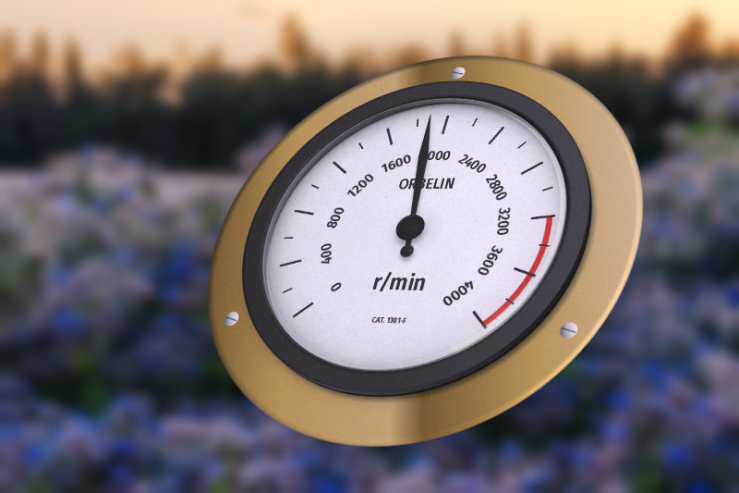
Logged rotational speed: 1900 rpm
